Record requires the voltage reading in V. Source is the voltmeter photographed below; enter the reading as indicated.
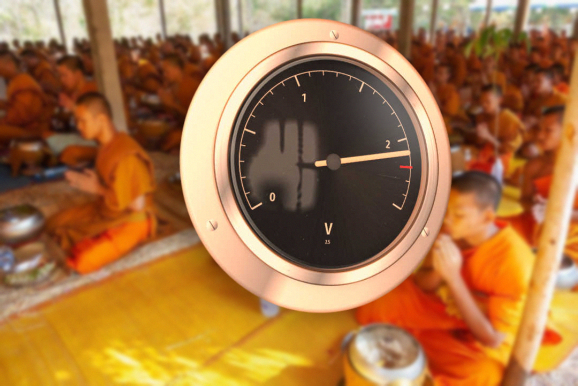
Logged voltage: 2.1 V
